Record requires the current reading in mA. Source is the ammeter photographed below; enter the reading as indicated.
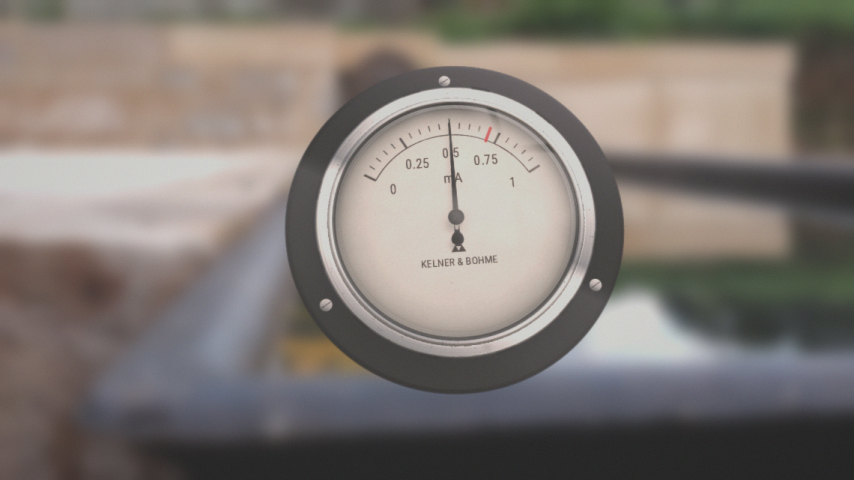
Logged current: 0.5 mA
